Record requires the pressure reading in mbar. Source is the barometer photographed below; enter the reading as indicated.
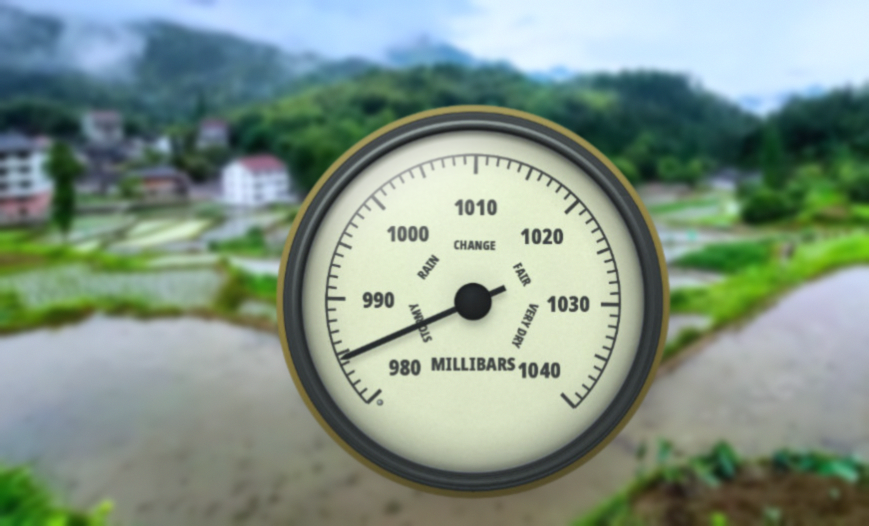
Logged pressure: 984.5 mbar
